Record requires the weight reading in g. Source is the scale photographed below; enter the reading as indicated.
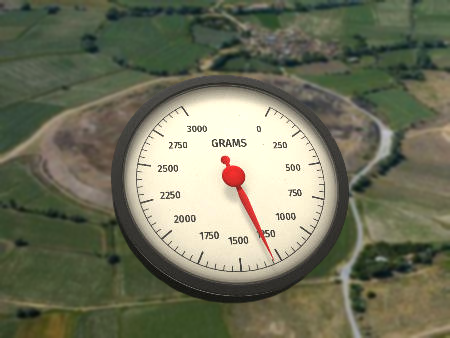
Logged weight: 1300 g
